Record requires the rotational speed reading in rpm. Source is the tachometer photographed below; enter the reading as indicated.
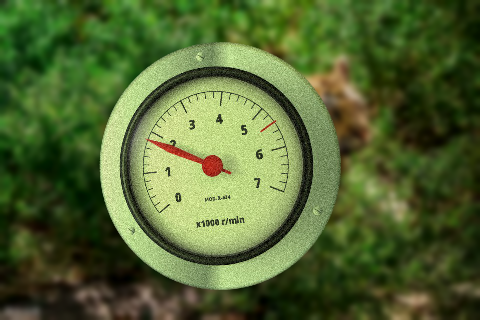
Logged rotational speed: 1800 rpm
